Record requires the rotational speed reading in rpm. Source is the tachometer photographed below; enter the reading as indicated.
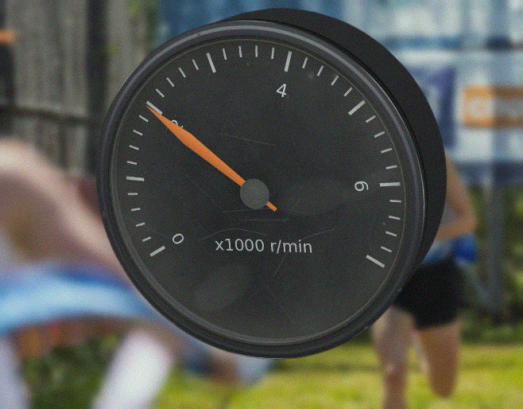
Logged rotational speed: 2000 rpm
